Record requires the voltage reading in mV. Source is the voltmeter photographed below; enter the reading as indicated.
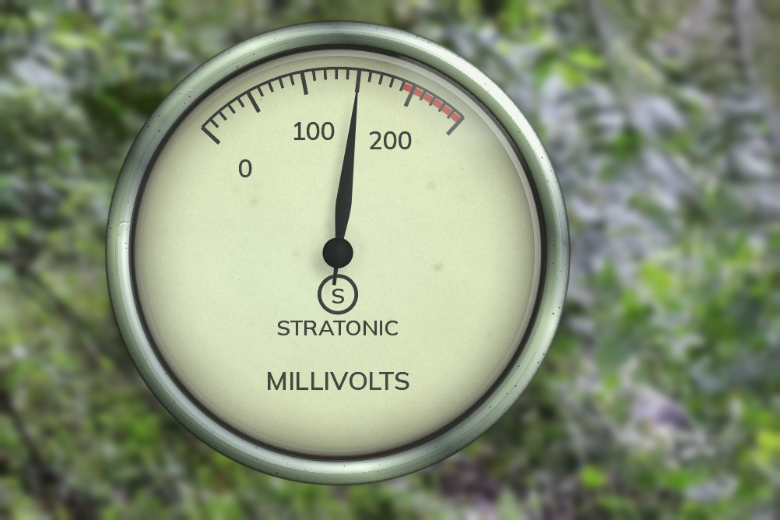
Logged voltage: 150 mV
